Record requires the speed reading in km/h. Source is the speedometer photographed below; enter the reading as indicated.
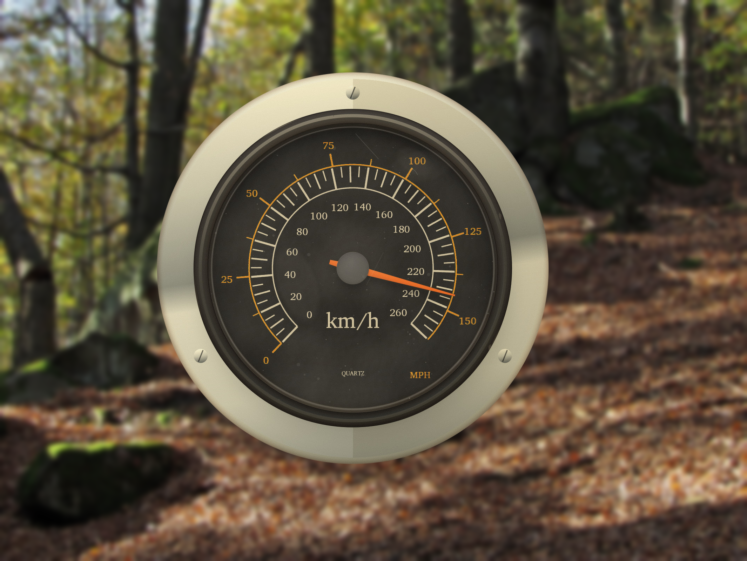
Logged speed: 232.5 km/h
